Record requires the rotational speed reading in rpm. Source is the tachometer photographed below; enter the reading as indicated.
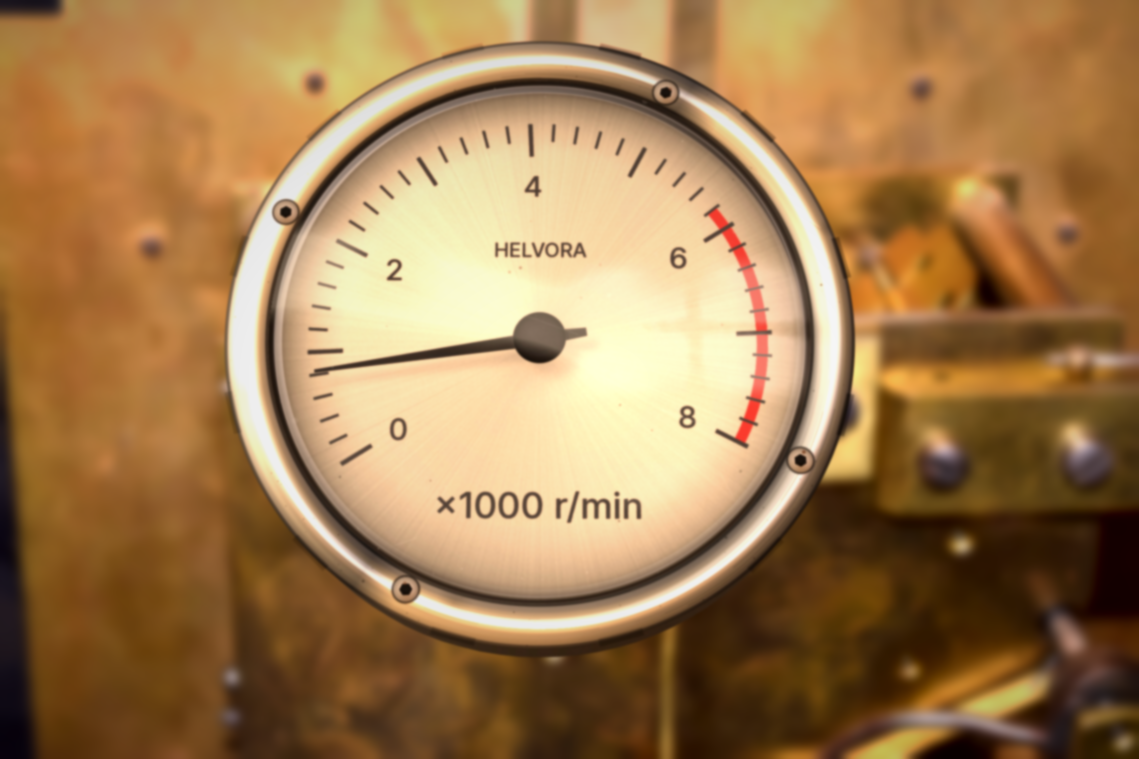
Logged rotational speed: 800 rpm
